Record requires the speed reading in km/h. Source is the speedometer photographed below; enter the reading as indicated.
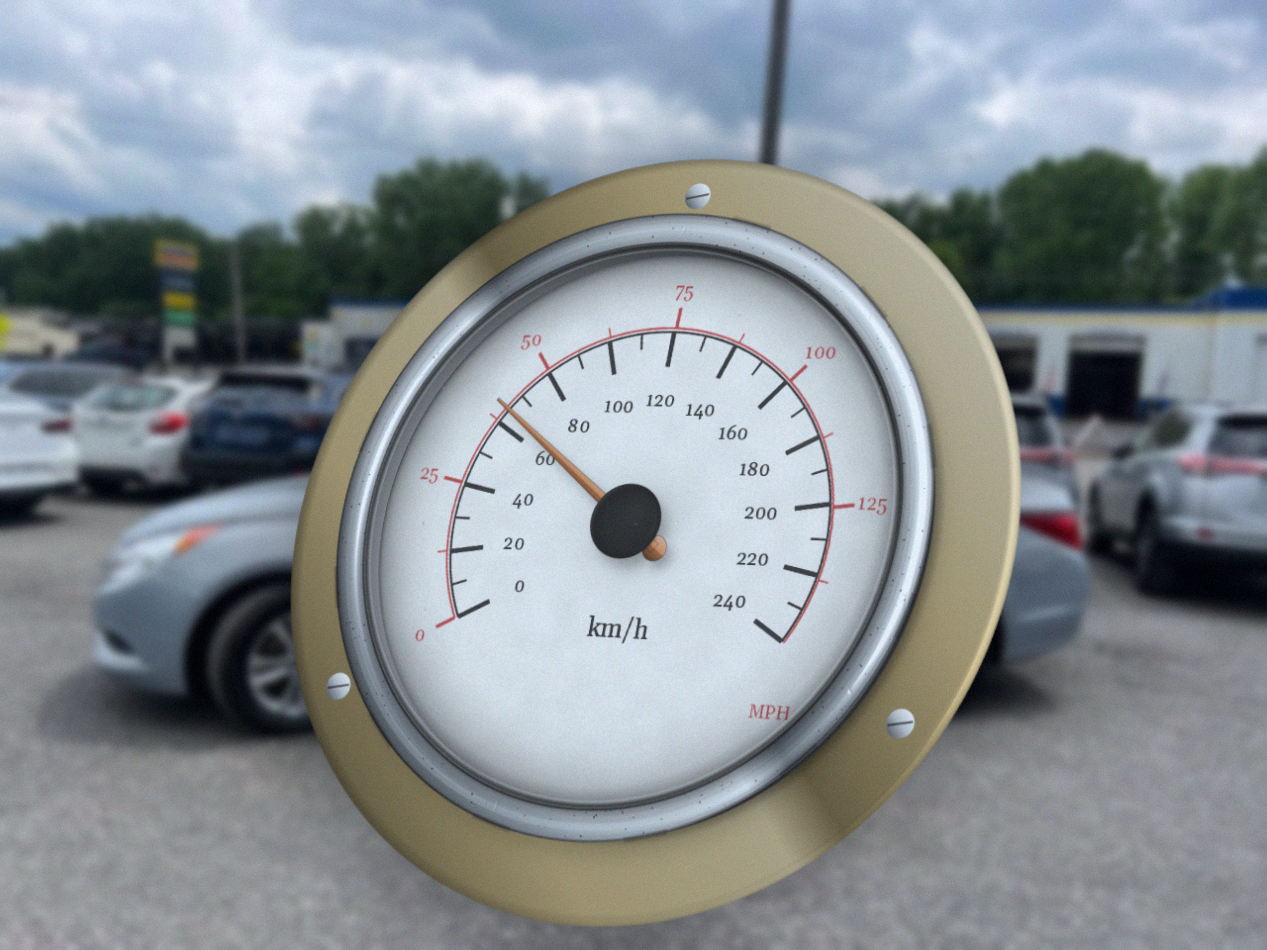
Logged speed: 65 km/h
